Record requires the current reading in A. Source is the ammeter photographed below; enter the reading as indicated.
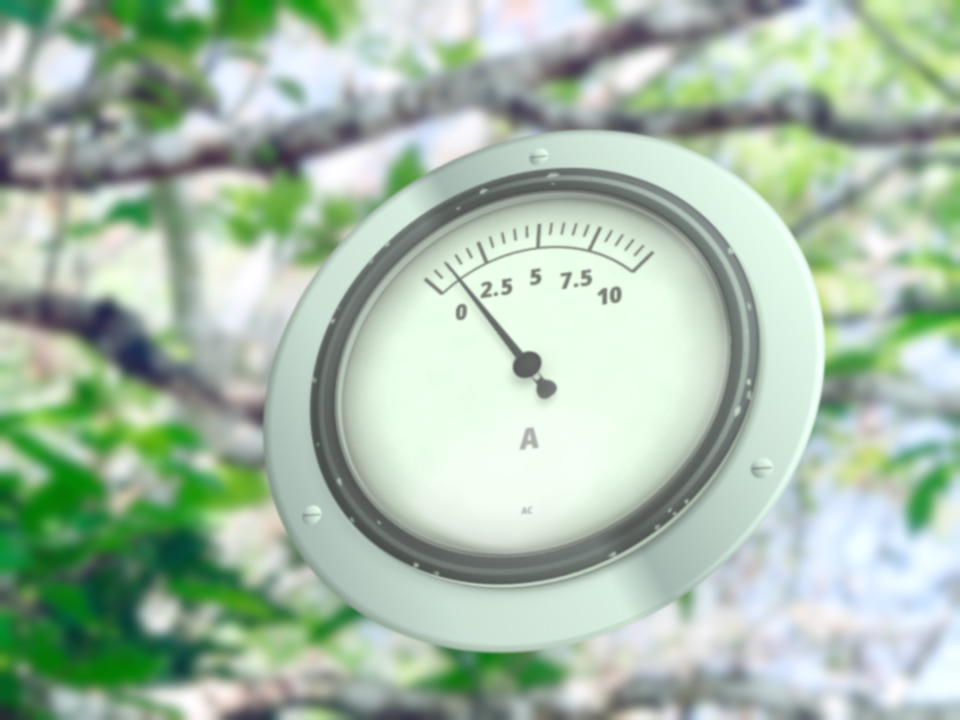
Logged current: 1 A
